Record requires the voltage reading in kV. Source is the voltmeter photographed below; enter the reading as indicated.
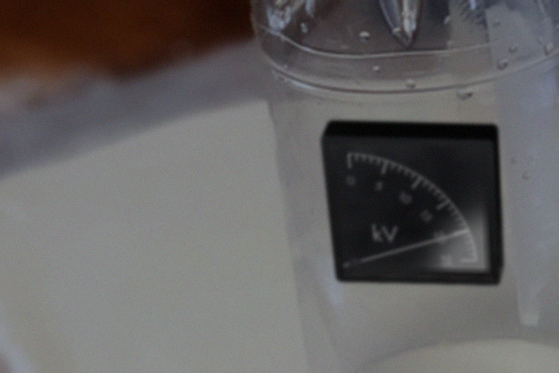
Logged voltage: 20 kV
